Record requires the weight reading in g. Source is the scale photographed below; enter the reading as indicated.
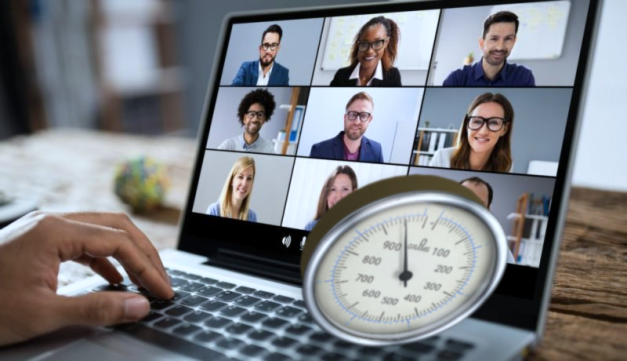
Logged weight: 950 g
